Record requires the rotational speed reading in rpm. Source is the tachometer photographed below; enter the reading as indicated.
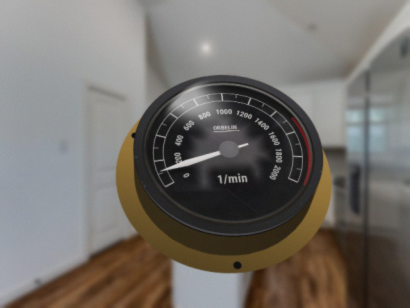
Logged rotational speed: 100 rpm
